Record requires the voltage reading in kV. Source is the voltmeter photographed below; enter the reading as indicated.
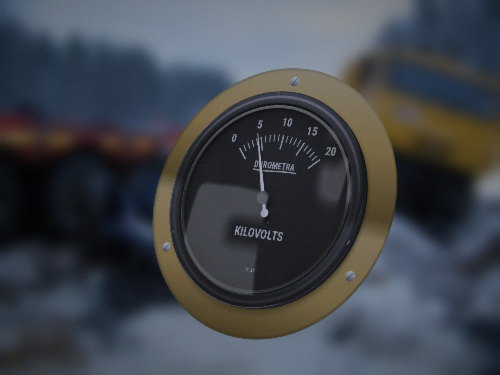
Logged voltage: 5 kV
